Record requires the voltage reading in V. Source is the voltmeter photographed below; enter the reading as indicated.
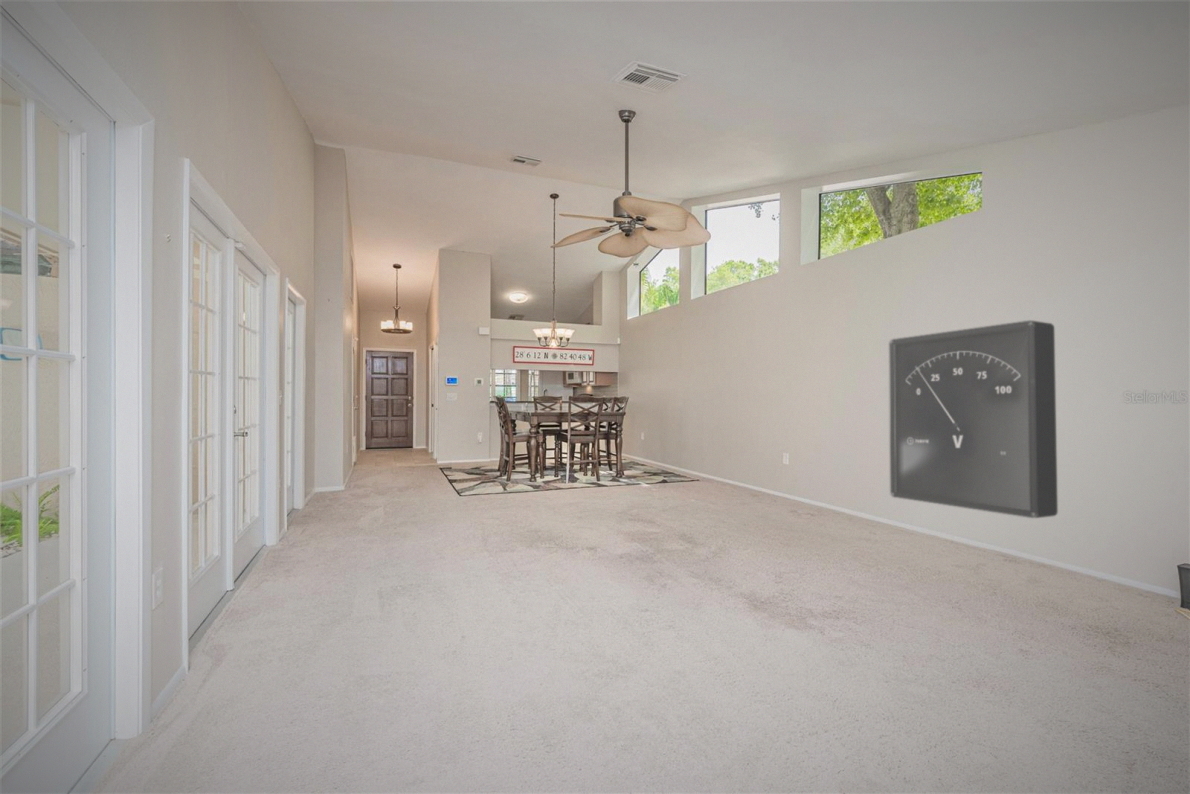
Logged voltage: 15 V
